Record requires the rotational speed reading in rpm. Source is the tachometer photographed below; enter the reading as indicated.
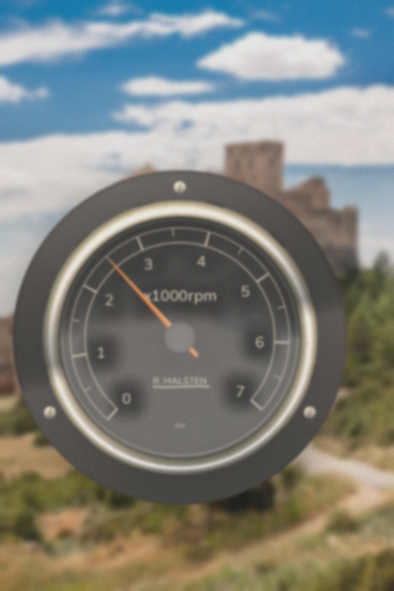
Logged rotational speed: 2500 rpm
